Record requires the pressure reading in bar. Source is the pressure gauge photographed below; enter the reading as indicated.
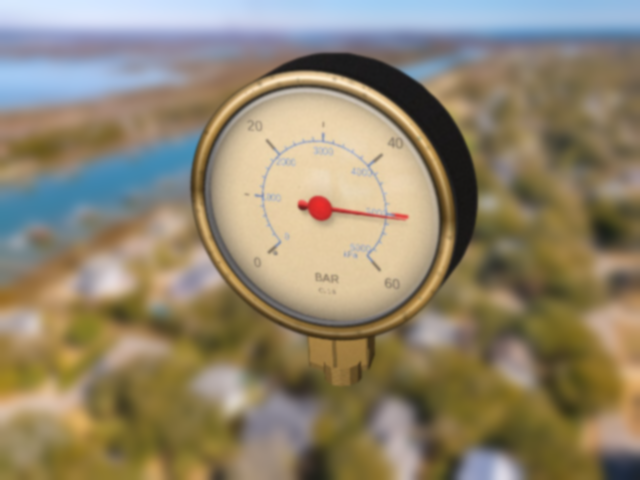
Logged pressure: 50 bar
